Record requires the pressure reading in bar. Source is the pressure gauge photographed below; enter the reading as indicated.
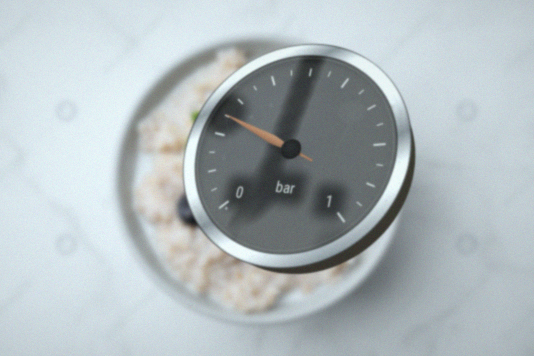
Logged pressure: 0.25 bar
